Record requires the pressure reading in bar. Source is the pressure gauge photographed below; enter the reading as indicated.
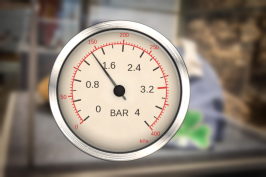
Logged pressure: 1.4 bar
